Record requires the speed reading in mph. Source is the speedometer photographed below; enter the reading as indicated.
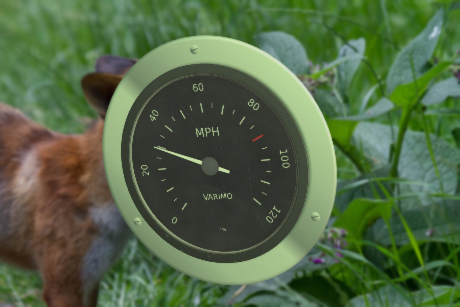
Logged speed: 30 mph
